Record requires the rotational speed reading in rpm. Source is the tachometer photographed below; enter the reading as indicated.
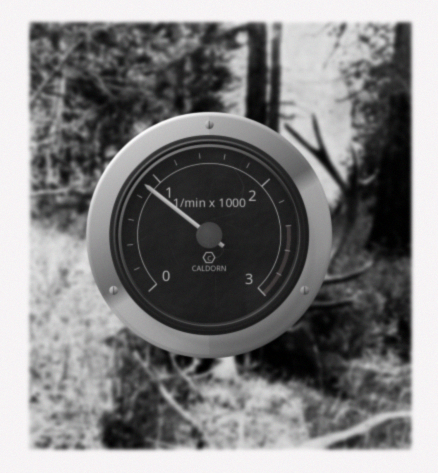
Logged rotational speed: 900 rpm
